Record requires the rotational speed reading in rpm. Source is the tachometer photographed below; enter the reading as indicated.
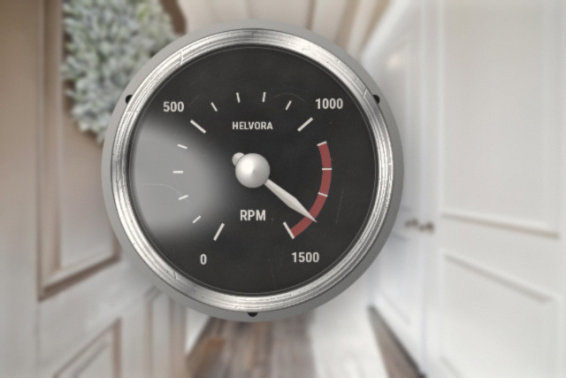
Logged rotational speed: 1400 rpm
